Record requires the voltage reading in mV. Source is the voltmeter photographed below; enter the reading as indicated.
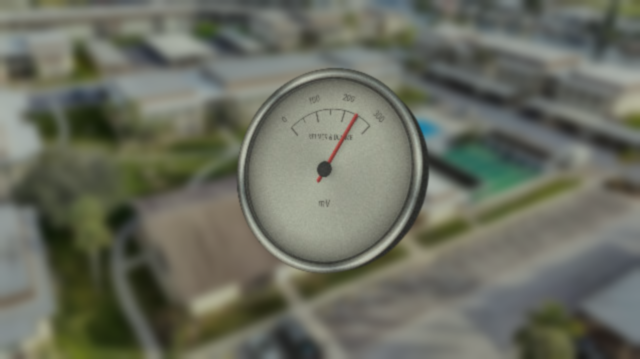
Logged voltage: 250 mV
